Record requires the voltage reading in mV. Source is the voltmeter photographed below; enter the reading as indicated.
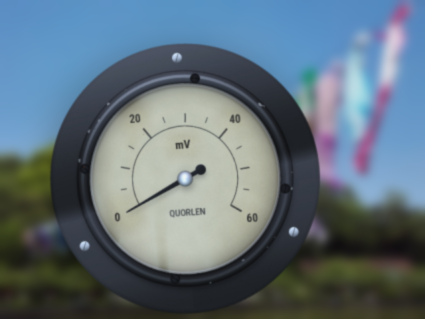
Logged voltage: 0 mV
